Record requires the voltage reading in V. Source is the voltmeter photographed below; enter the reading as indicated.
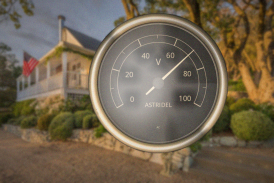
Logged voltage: 70 V
